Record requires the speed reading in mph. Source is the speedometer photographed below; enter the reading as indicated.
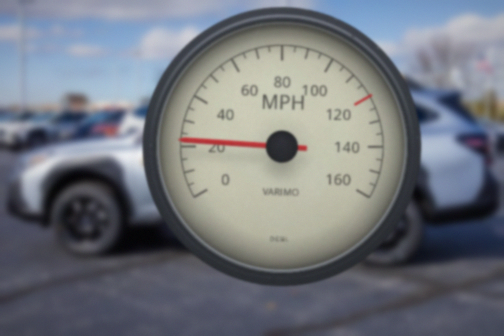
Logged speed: 22.5 mph
